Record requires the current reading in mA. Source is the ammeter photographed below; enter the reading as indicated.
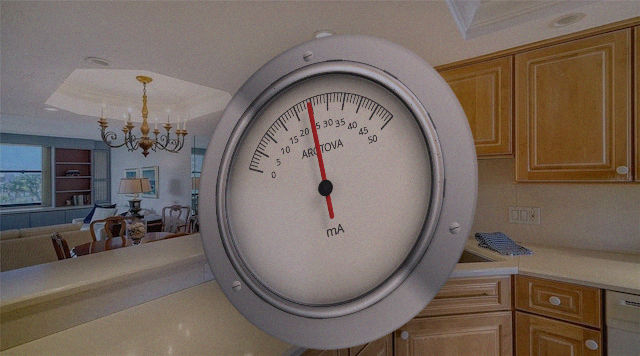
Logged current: 25 mA
